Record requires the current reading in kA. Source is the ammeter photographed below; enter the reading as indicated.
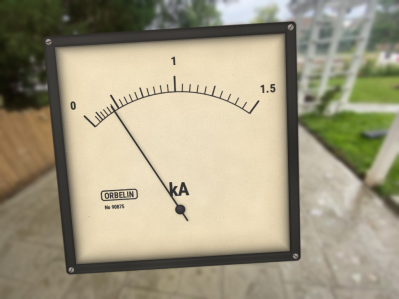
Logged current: 0.45 kA
